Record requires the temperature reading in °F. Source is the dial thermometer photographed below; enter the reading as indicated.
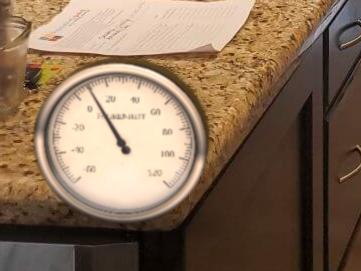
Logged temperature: 10 °F
